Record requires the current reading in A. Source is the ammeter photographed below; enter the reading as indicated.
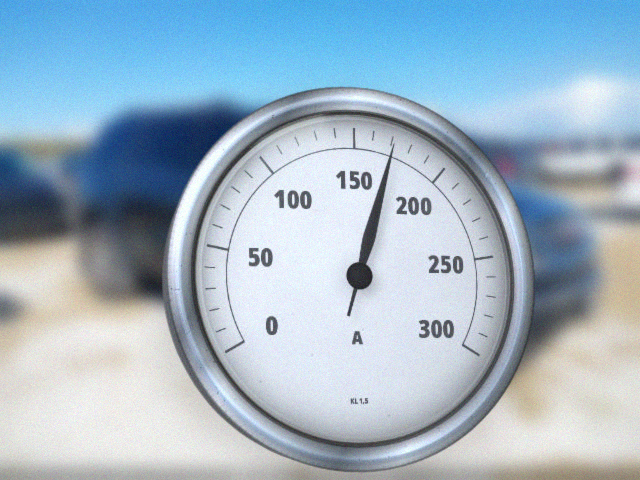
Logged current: 170 A
